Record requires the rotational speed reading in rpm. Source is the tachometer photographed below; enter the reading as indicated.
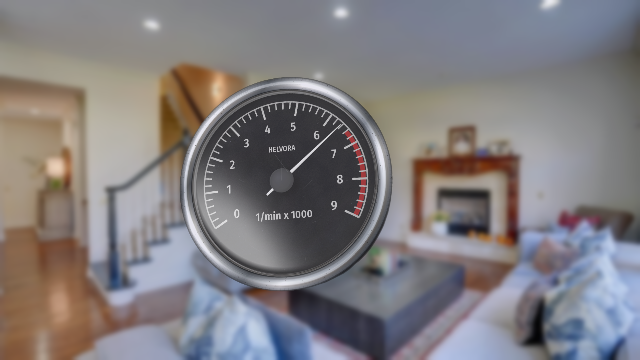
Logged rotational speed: 6400 rpm
